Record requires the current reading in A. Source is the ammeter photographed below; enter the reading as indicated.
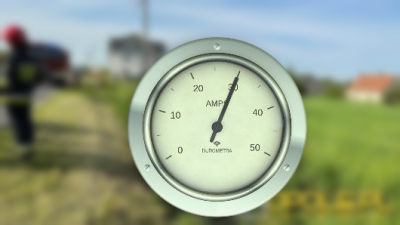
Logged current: 30 A
